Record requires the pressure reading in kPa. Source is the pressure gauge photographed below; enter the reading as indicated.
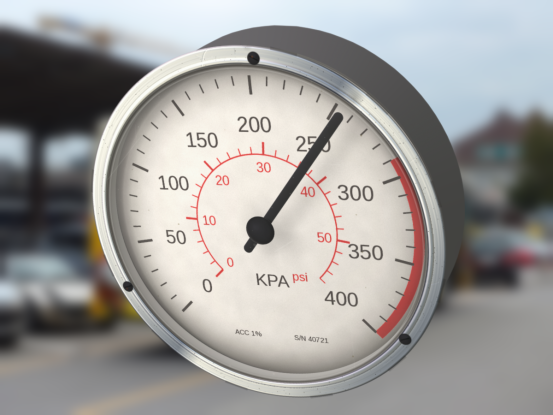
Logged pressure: 255 kPa
